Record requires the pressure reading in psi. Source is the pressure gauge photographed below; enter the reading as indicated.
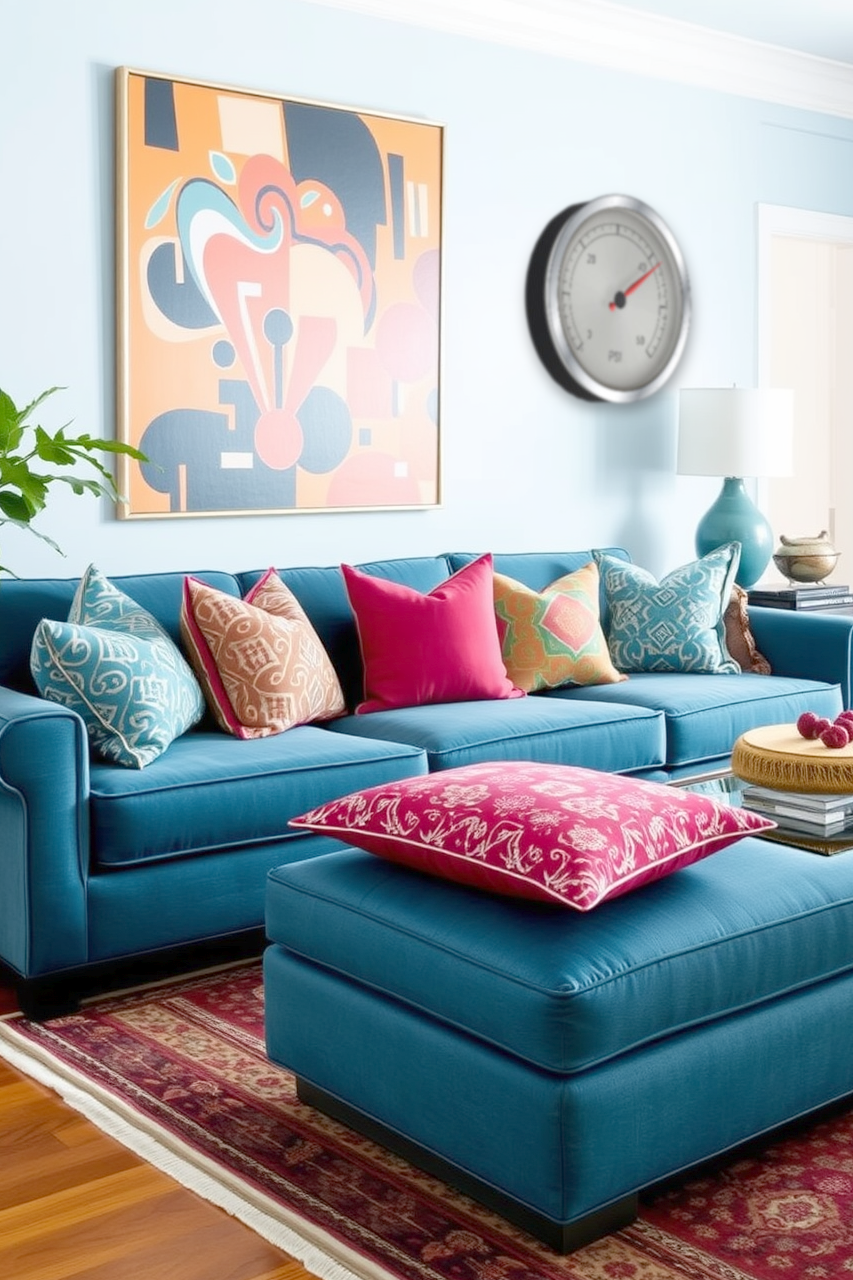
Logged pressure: 42 psi
